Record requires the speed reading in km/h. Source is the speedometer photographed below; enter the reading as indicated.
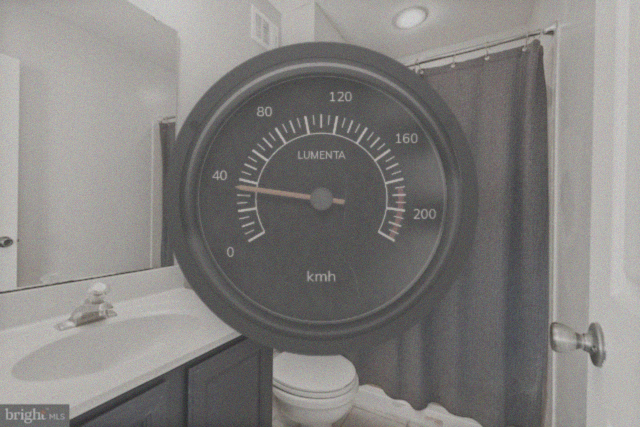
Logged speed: 35 km/h
